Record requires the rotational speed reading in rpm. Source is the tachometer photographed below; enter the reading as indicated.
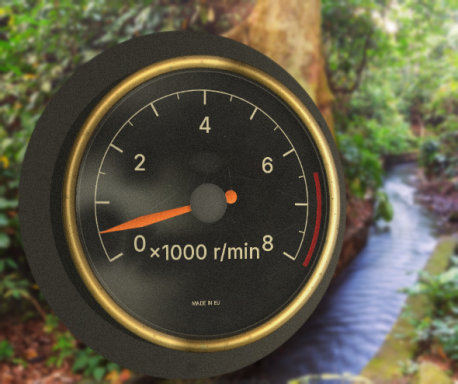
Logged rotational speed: 500 rpm
